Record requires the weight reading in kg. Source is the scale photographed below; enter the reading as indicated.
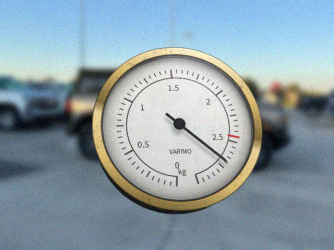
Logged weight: 2.7 kg
